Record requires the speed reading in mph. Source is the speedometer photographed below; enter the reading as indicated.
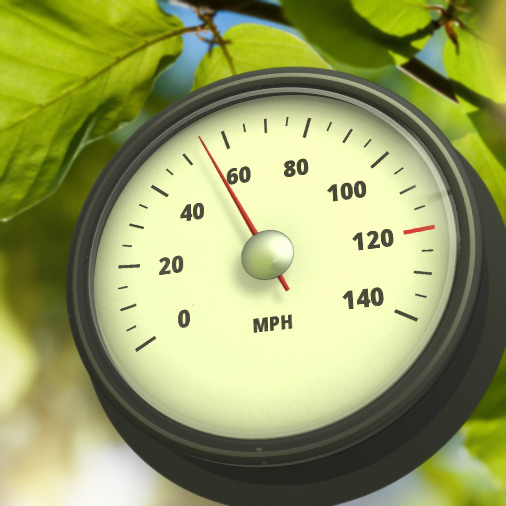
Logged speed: 55 mph
